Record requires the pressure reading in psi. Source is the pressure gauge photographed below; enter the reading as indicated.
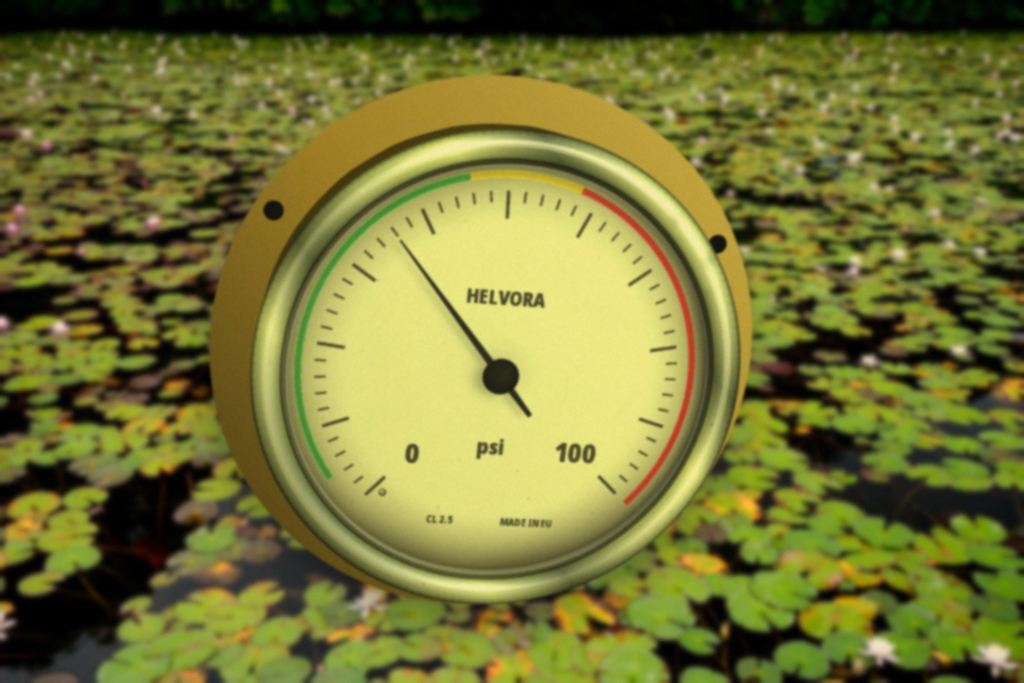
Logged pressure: 36 psi
